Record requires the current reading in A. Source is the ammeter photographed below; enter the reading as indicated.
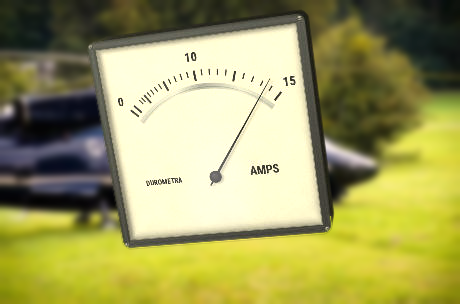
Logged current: 14.25 A
